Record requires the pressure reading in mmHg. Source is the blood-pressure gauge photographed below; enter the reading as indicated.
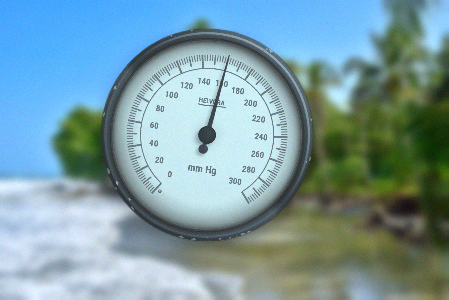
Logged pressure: 160 mmHg
